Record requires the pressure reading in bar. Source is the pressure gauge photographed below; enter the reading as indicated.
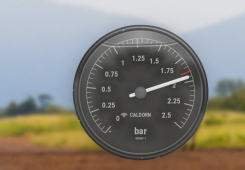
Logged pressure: 1.95 bar
